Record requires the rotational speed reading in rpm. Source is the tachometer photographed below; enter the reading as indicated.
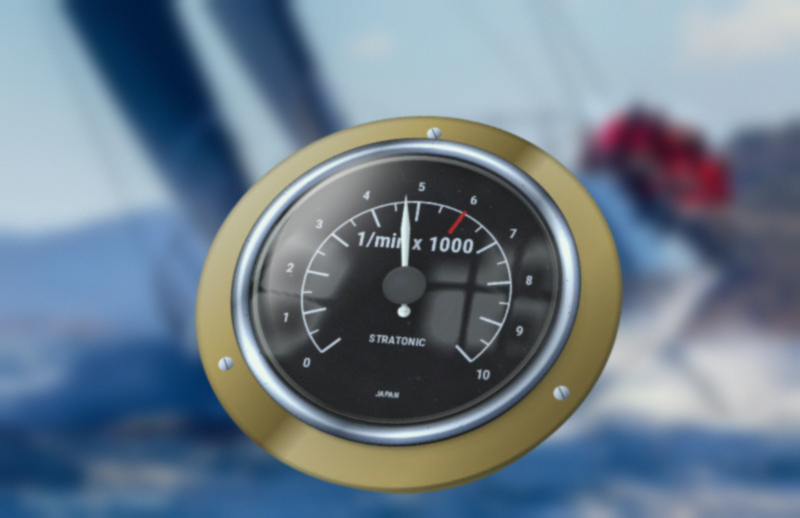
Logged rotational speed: 4750 rpm
